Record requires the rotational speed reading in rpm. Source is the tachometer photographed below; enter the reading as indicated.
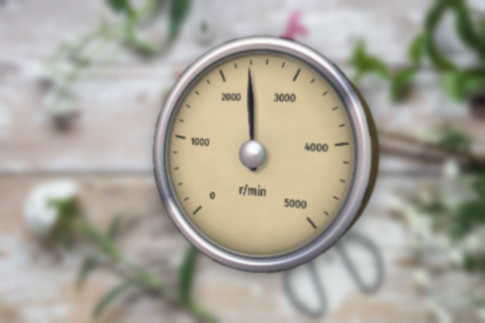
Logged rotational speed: 2400 rpm
